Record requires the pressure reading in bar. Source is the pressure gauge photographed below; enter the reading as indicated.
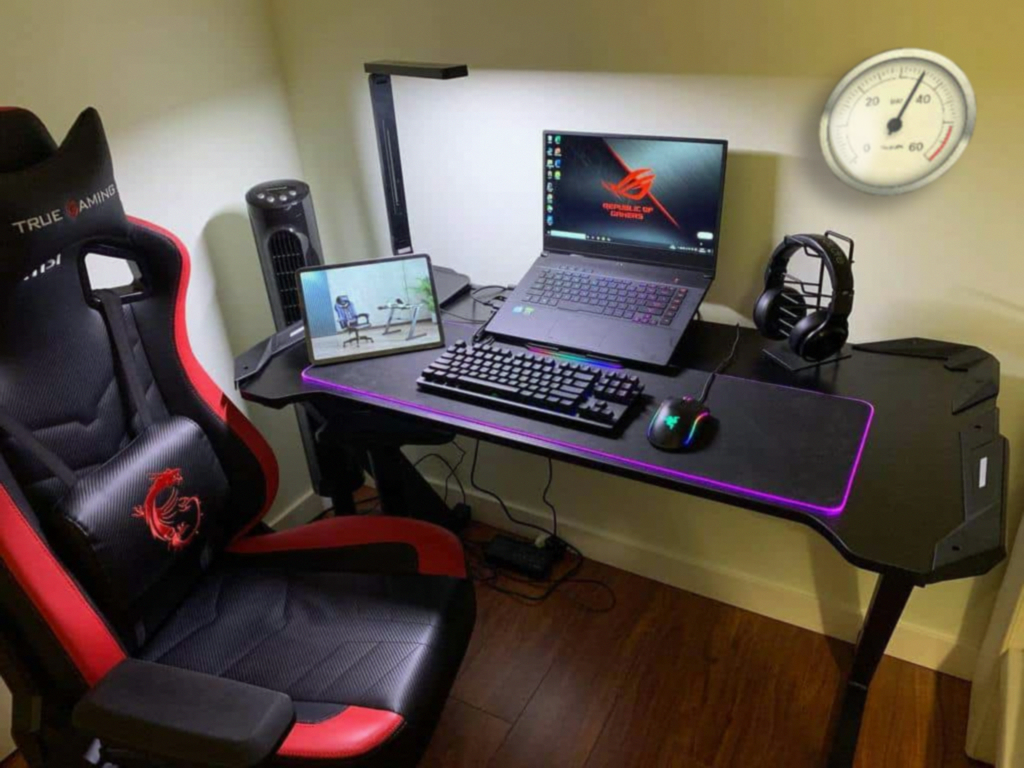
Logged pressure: 35 bar
